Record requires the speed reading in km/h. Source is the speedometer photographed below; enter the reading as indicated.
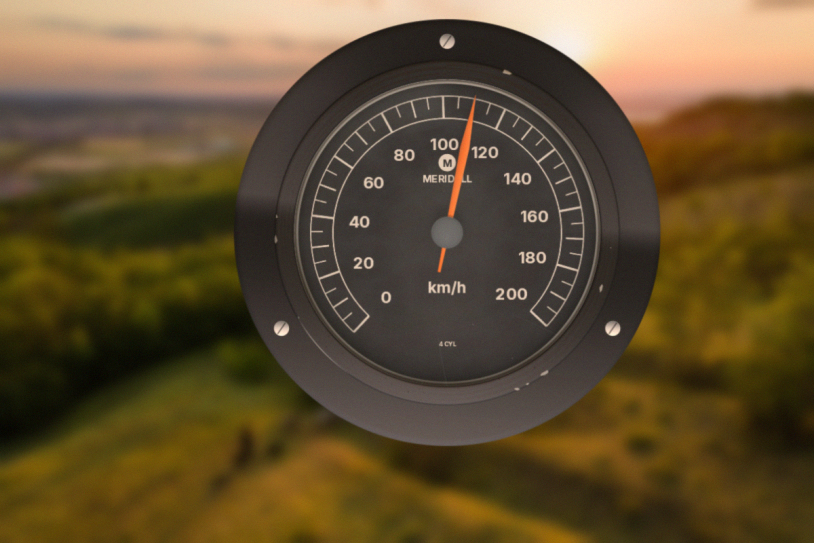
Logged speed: 110 km/h
